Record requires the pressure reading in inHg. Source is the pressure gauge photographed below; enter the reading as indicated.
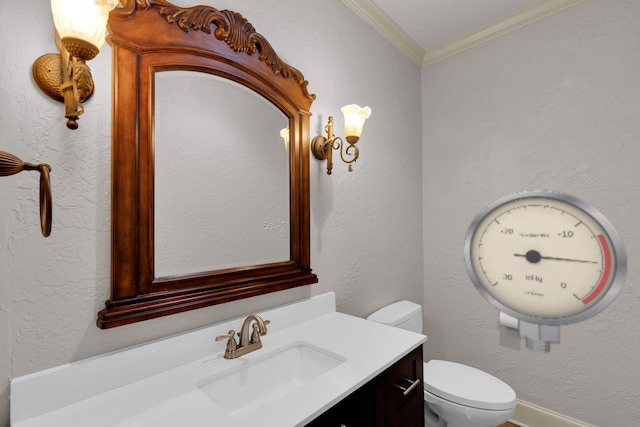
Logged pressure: -5 inHg
